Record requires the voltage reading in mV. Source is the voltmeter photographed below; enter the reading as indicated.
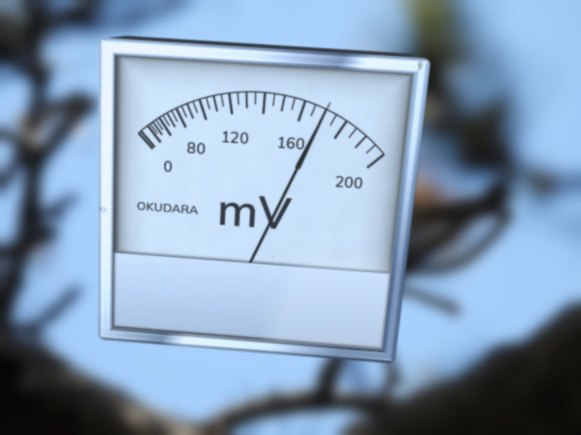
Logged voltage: 170 mV
